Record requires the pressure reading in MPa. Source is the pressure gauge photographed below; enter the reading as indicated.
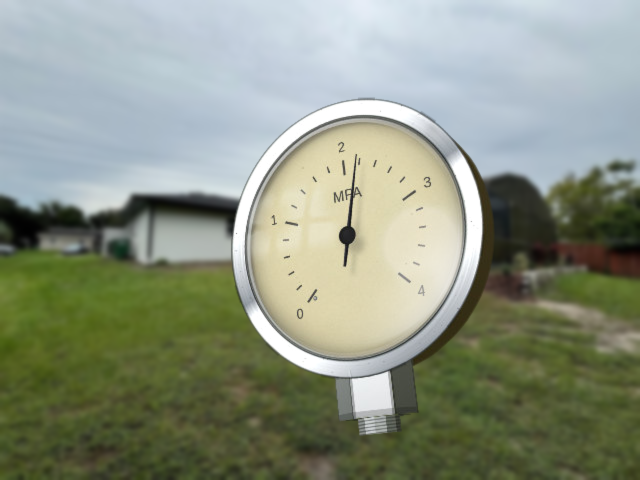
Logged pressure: 2.2 MPa
